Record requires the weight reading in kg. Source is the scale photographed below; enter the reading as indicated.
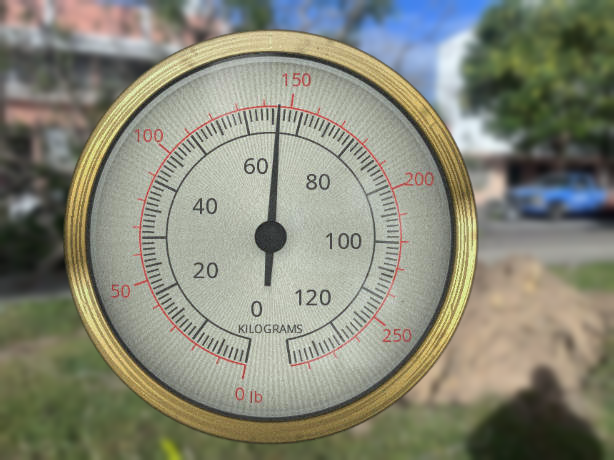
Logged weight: 66 kg
